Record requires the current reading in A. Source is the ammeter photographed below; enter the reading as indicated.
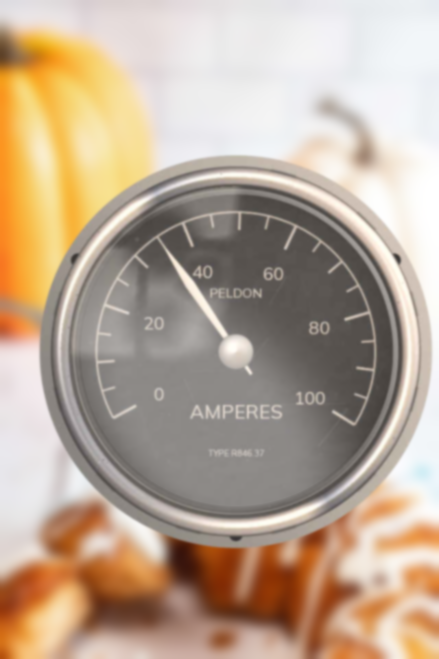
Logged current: 35 A
